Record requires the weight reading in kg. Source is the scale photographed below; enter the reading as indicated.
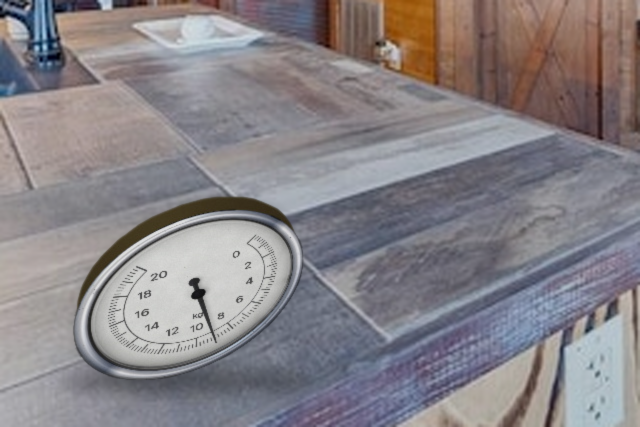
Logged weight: 9 kg
